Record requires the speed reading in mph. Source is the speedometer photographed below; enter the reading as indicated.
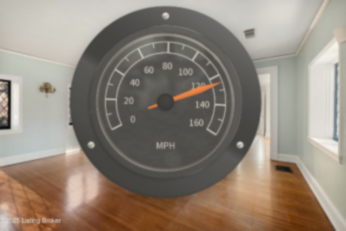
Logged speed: 125 mph
